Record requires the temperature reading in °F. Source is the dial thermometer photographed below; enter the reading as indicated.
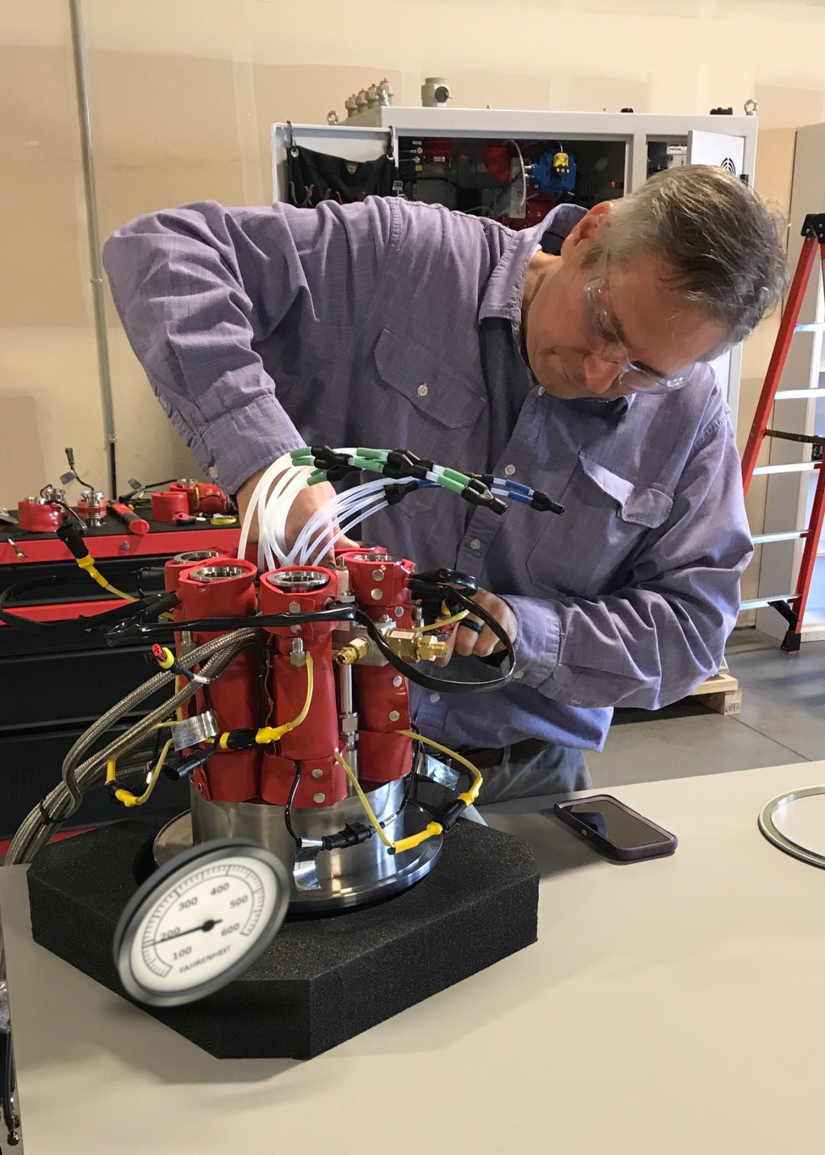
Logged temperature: 200 °F
